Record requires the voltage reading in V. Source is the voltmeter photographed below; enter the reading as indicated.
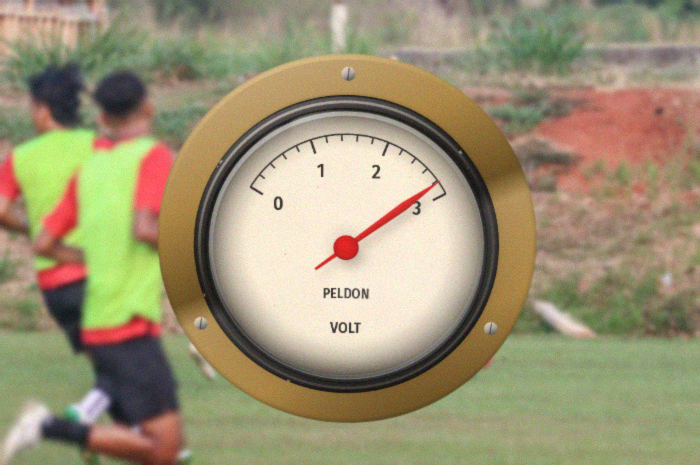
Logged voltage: 2.8 V
